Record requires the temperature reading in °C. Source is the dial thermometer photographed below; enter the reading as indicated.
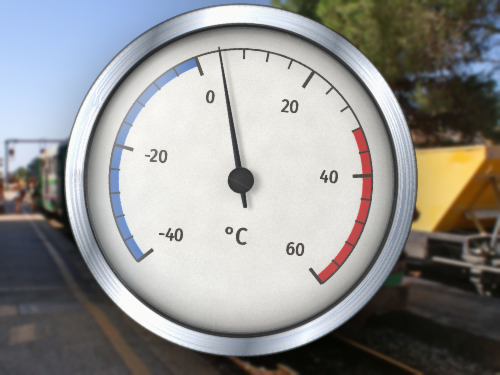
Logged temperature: 4 °C
